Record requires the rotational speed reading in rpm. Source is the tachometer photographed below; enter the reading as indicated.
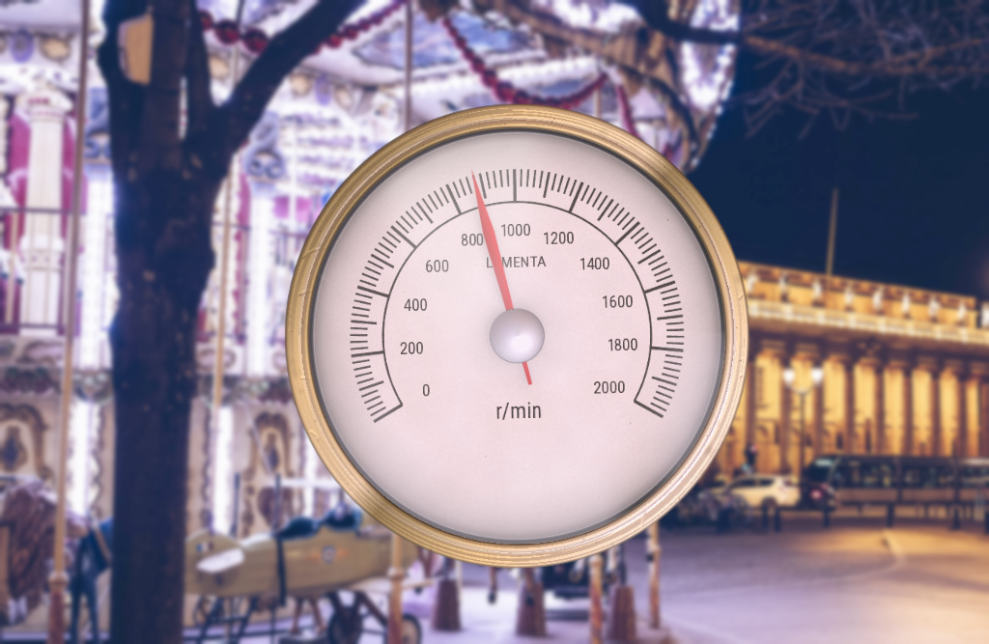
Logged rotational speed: 880 rpm
